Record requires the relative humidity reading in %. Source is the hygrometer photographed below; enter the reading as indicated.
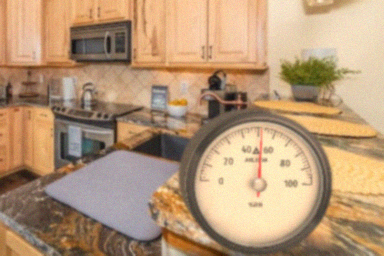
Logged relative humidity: 50 %
